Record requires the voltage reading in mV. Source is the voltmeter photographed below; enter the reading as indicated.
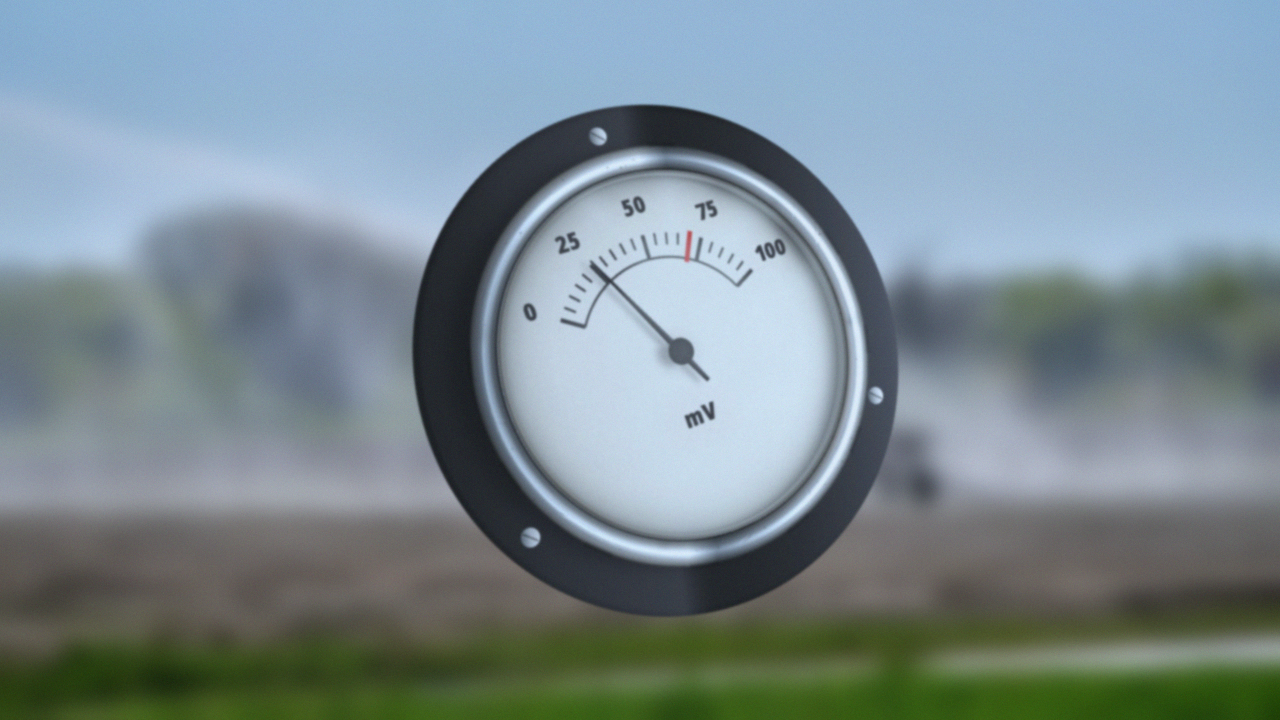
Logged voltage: 25 mV
